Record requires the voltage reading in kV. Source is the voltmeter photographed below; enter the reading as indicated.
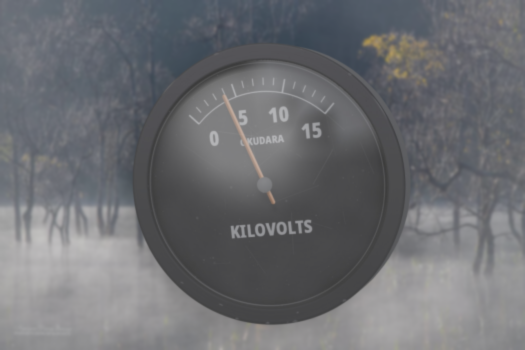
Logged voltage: 4 kV
